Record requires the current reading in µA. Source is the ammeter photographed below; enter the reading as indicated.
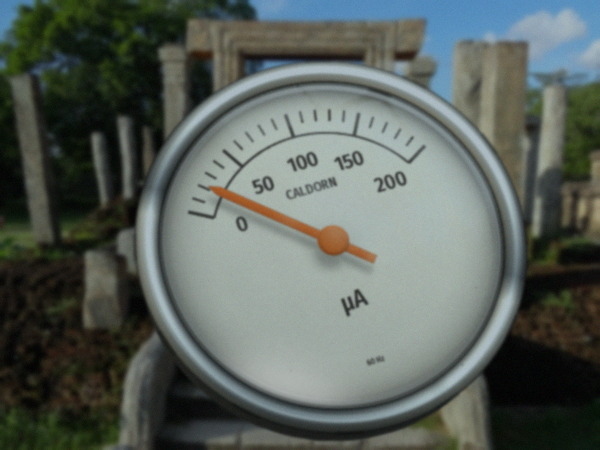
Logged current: 20 µA
